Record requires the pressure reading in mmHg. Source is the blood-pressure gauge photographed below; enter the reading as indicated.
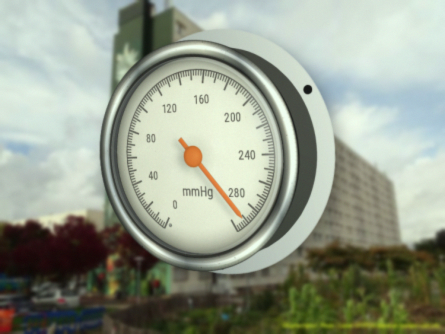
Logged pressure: 290 mmHg
